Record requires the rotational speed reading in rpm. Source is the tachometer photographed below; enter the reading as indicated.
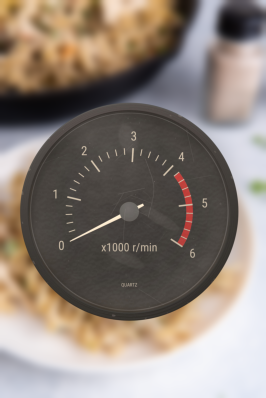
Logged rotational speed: 0 rpm
